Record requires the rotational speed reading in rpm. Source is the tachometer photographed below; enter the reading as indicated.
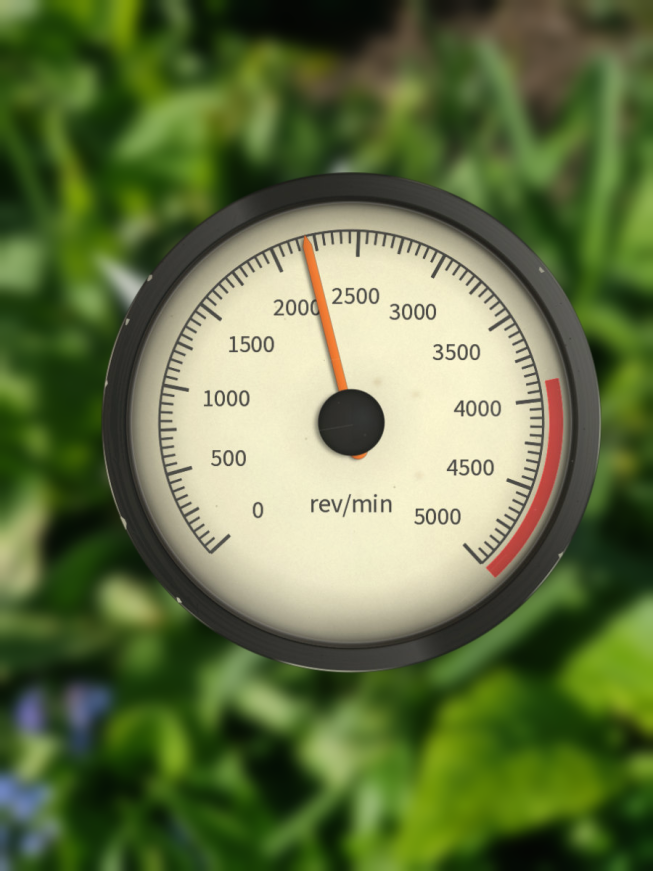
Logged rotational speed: 2200 rpm
